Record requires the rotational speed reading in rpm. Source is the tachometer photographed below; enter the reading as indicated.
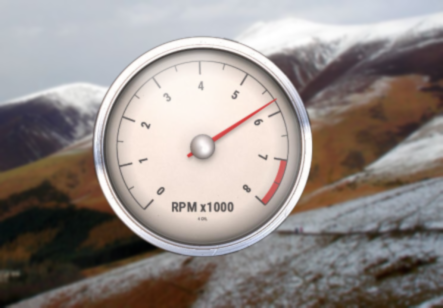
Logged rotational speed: 5750 rpm
